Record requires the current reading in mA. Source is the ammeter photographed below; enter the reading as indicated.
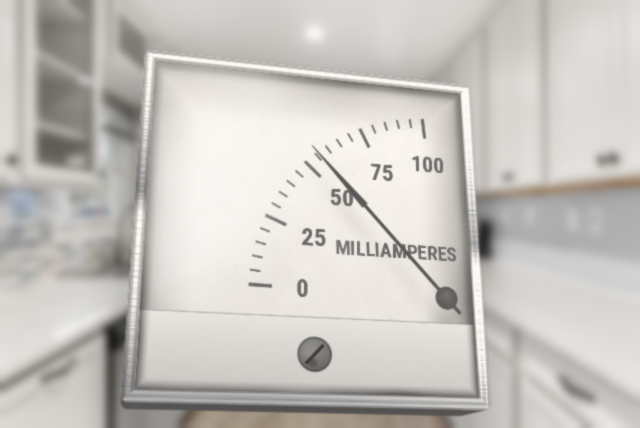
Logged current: 55 mA
